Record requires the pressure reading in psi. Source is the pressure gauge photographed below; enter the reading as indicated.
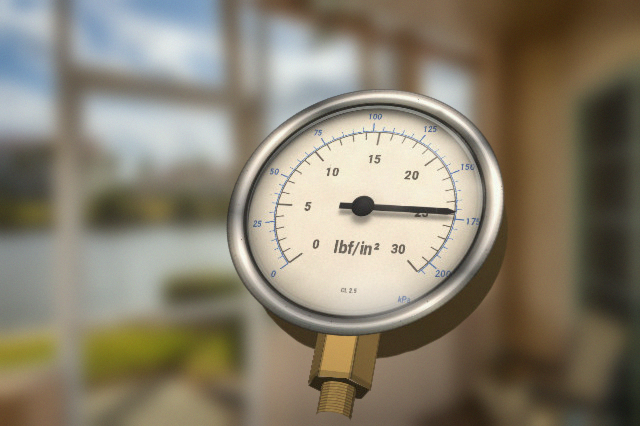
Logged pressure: 25 psi
